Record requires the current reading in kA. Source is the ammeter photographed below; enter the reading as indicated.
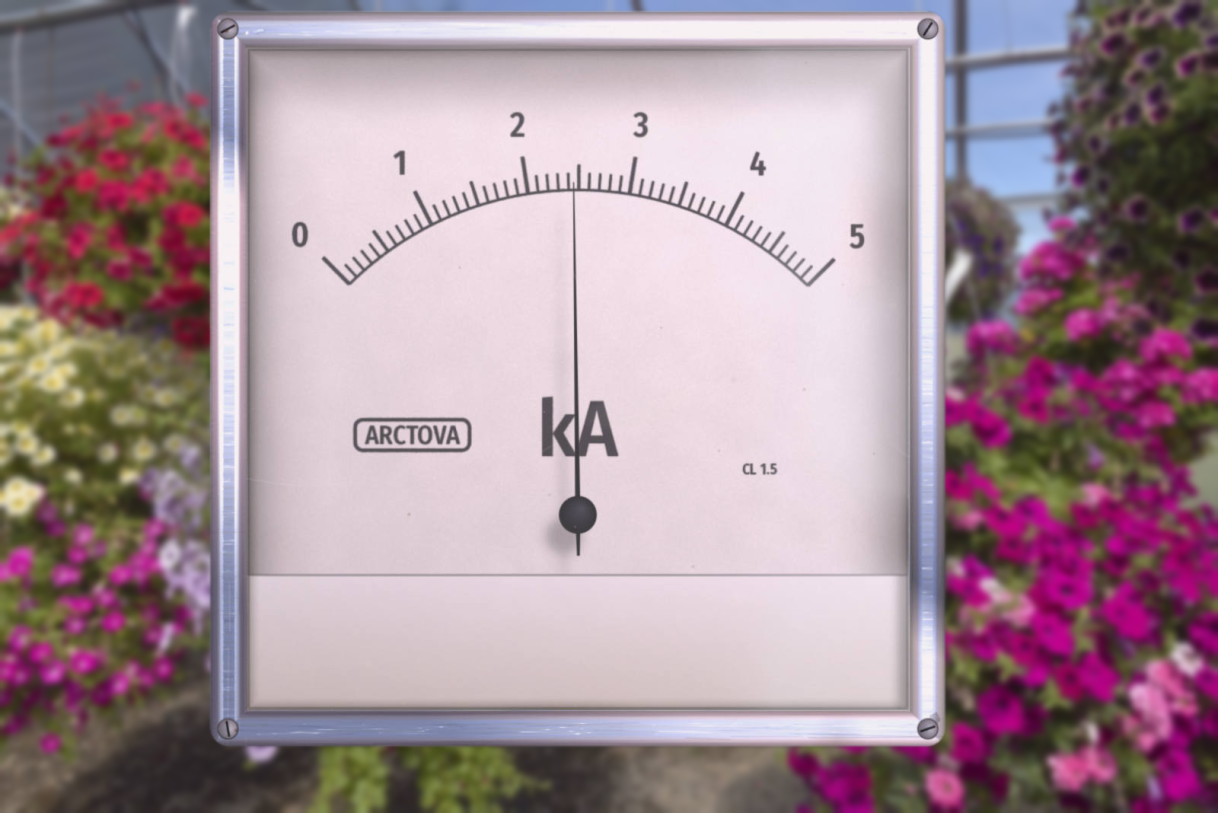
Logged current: 2.45 kA
